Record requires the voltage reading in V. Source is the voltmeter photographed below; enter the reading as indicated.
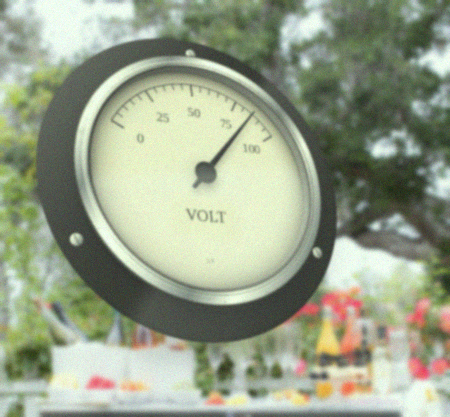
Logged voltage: 85 V
